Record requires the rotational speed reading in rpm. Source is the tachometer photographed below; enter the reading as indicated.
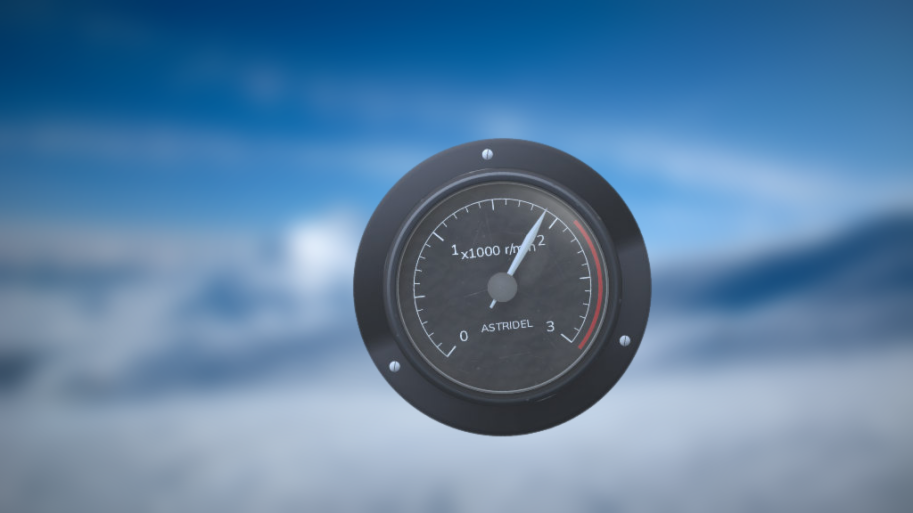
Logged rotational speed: 1900 rpm
